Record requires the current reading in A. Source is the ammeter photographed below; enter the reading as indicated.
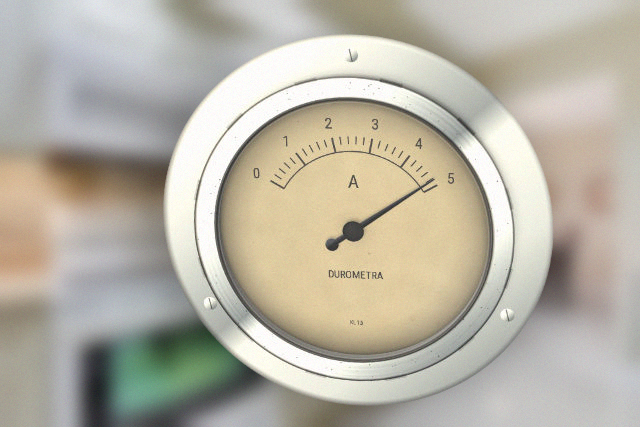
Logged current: 4.8 A
